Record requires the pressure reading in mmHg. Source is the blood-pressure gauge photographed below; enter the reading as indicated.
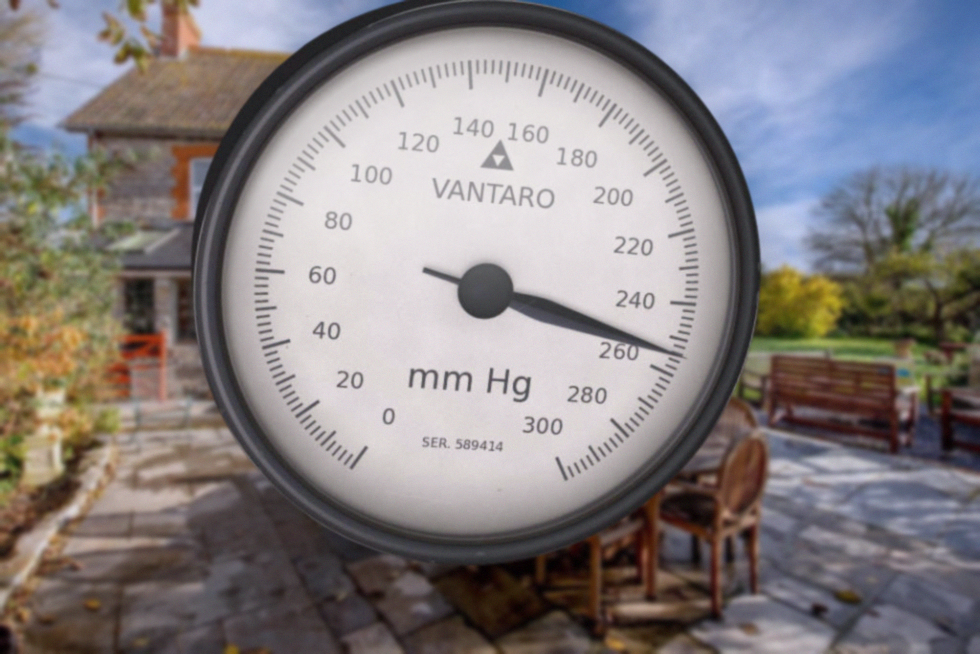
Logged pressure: 254 mmHg
